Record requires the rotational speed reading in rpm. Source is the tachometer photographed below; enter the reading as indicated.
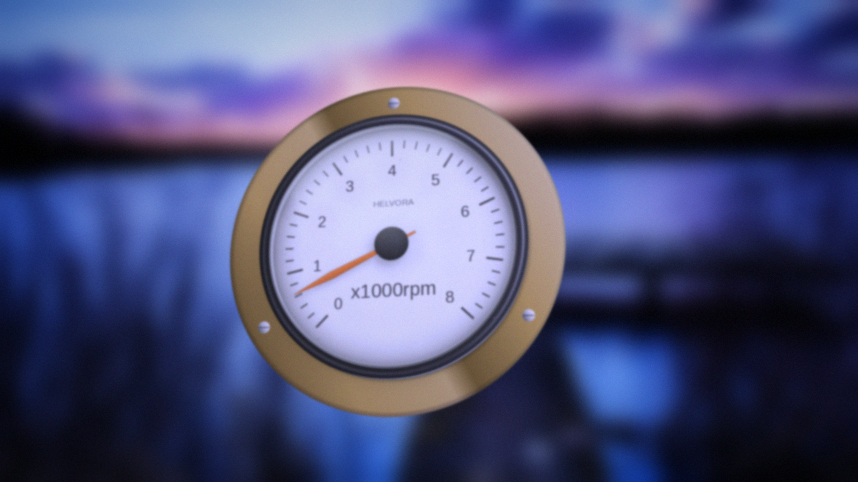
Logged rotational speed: 600 rpm
